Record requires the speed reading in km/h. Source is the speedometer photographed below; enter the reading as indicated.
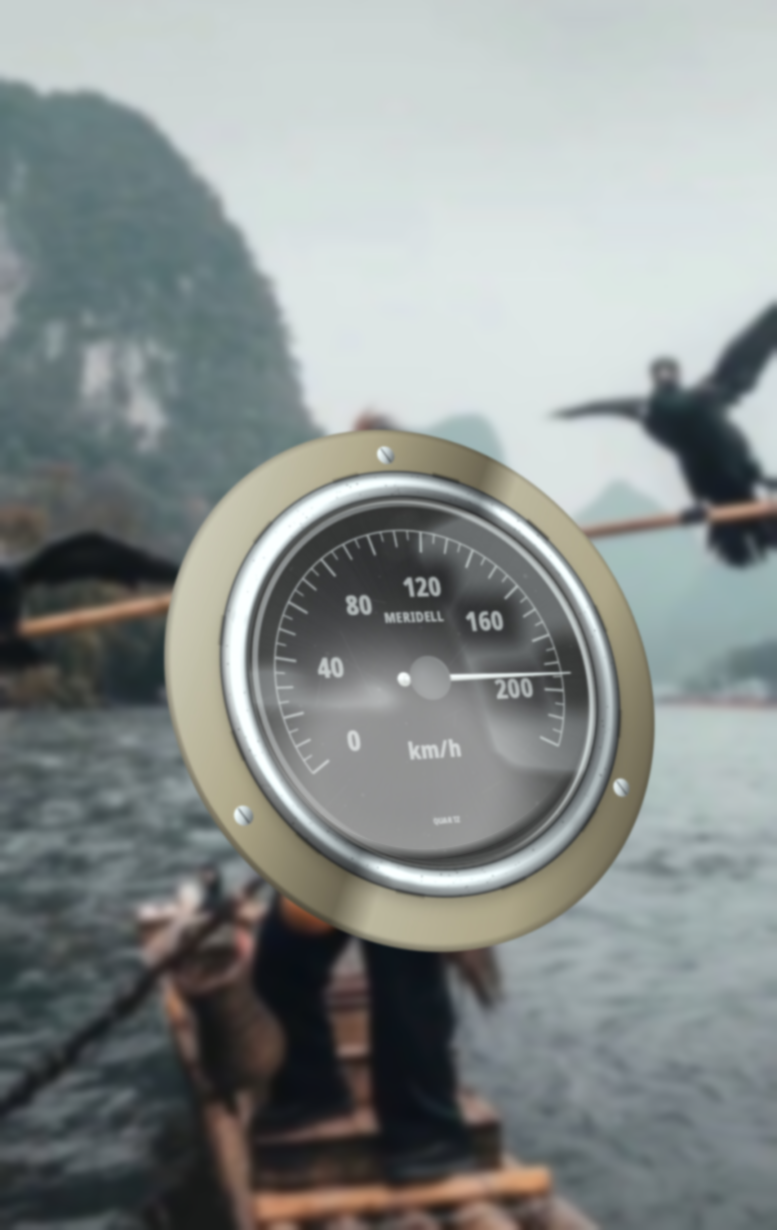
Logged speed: 195 km/h
